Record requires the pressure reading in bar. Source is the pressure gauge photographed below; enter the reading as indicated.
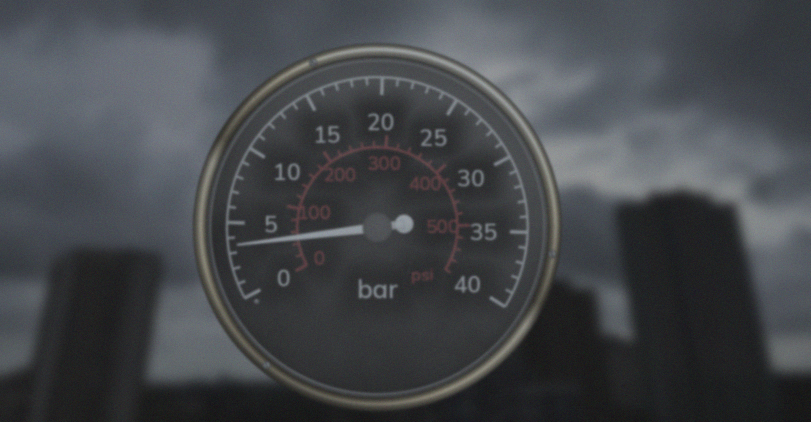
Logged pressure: 3.5 bar
